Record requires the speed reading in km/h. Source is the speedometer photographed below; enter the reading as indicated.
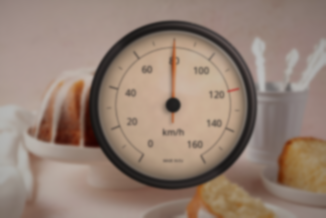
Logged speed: 80 km/h
